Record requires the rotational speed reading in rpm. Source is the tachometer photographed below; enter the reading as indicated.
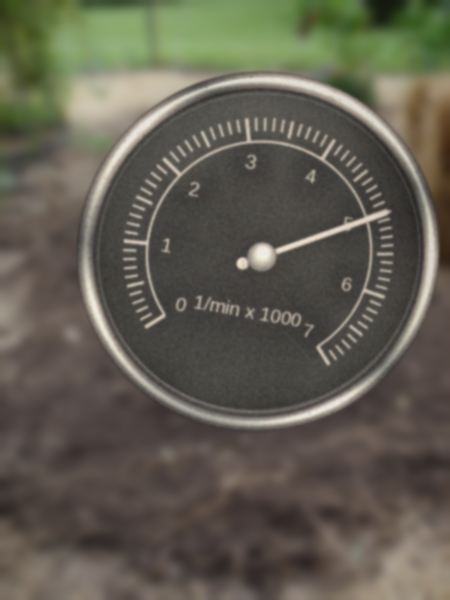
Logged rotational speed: 5000 rpm
